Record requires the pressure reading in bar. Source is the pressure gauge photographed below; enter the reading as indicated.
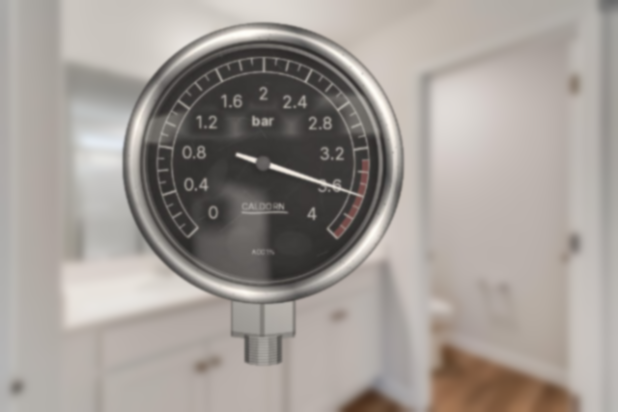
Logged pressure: 3.6 bar
